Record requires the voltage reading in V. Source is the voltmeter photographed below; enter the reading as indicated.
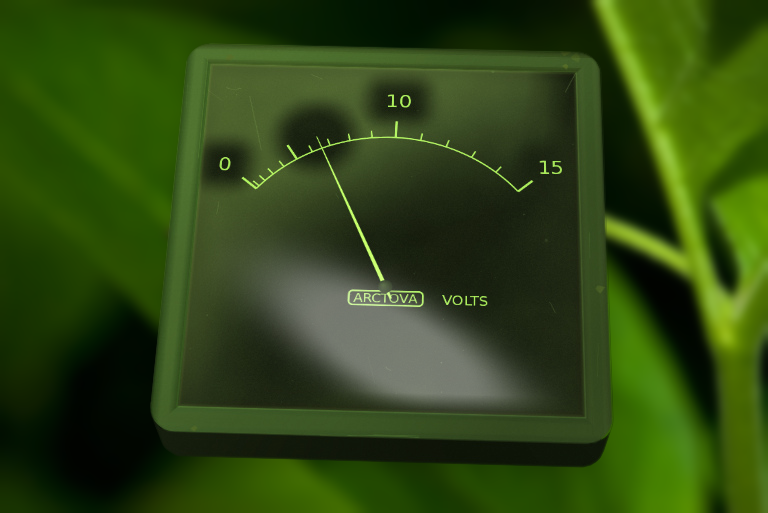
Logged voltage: 6.5 V
